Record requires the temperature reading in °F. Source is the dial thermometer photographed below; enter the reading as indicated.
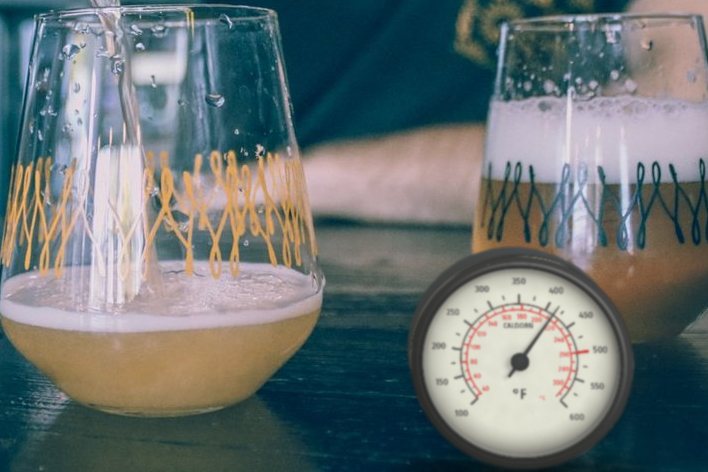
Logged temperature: 412.5 °F
